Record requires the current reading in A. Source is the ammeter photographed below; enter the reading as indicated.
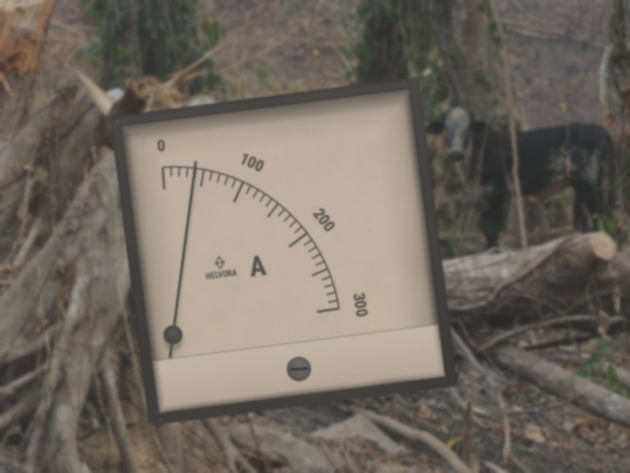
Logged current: 40 A
